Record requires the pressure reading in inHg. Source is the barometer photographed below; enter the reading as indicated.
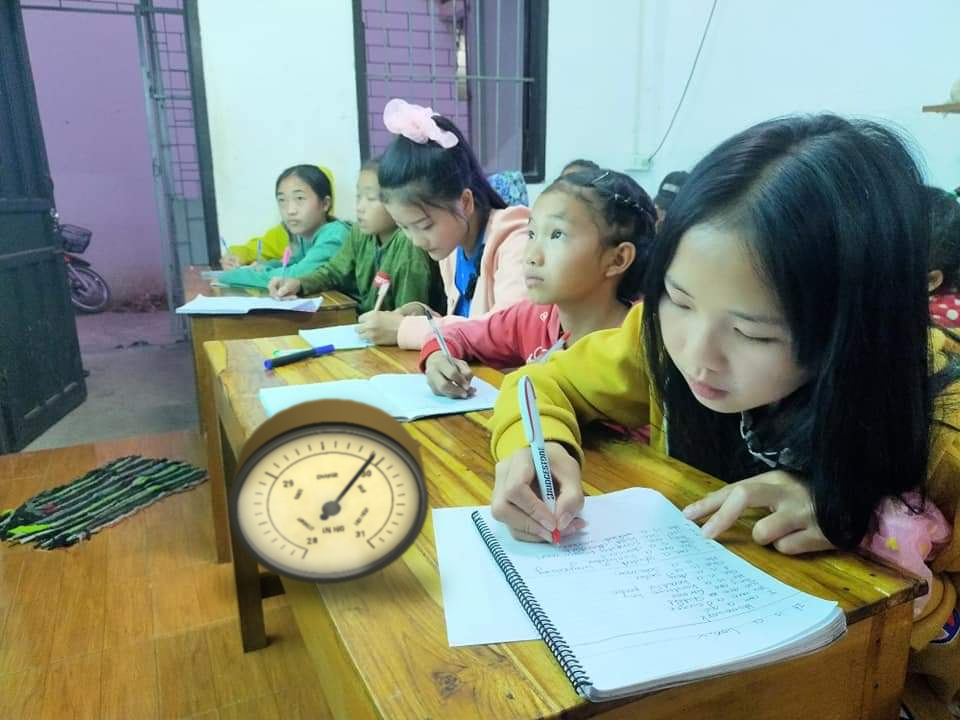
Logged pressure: 29.9 inHg
